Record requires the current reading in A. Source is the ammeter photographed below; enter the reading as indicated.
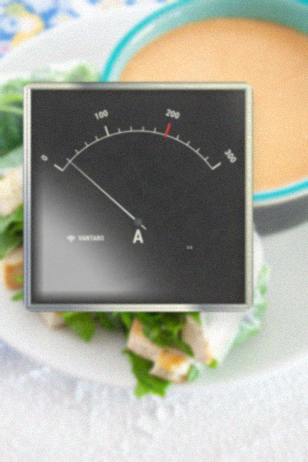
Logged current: 20 A
